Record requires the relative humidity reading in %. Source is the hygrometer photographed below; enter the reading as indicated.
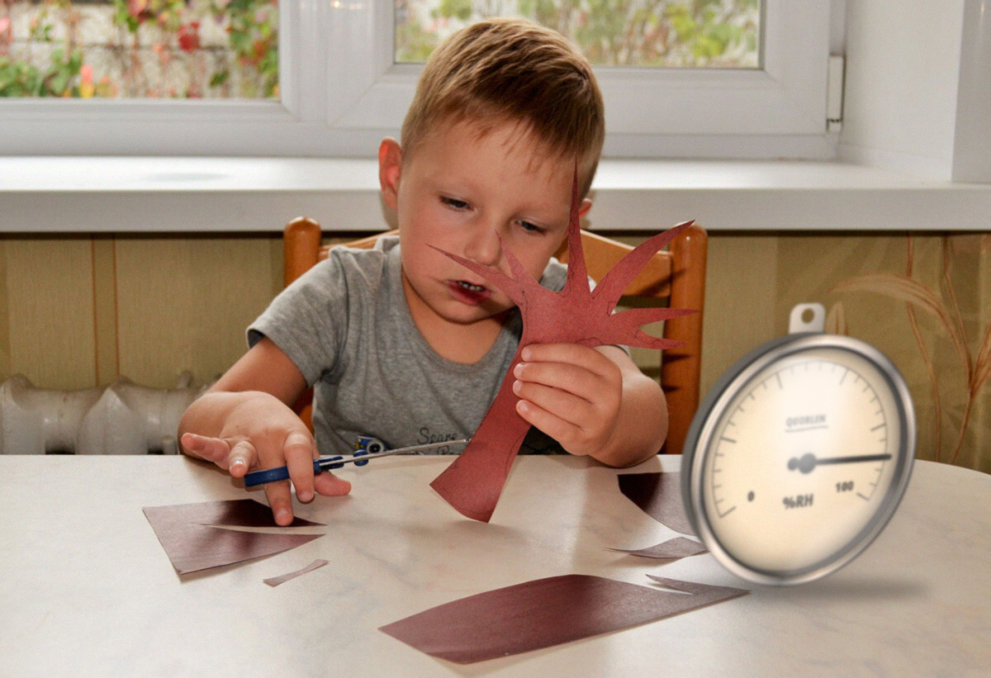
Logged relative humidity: 88 %
